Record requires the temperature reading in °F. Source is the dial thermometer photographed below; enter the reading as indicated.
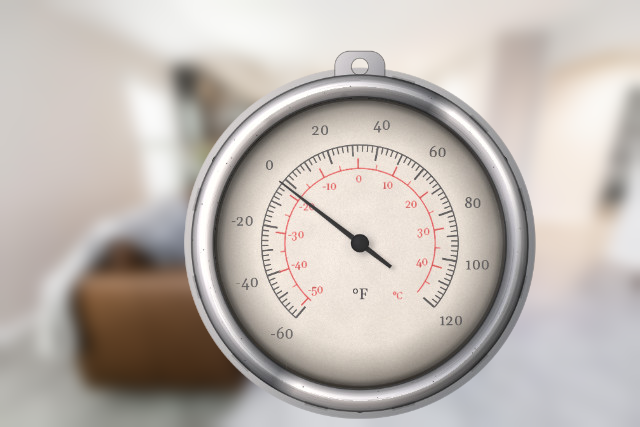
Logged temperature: -2 °F
